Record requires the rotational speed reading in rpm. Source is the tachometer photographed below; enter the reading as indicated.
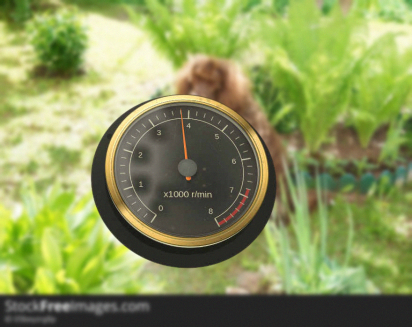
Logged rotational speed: 3800 rpm
